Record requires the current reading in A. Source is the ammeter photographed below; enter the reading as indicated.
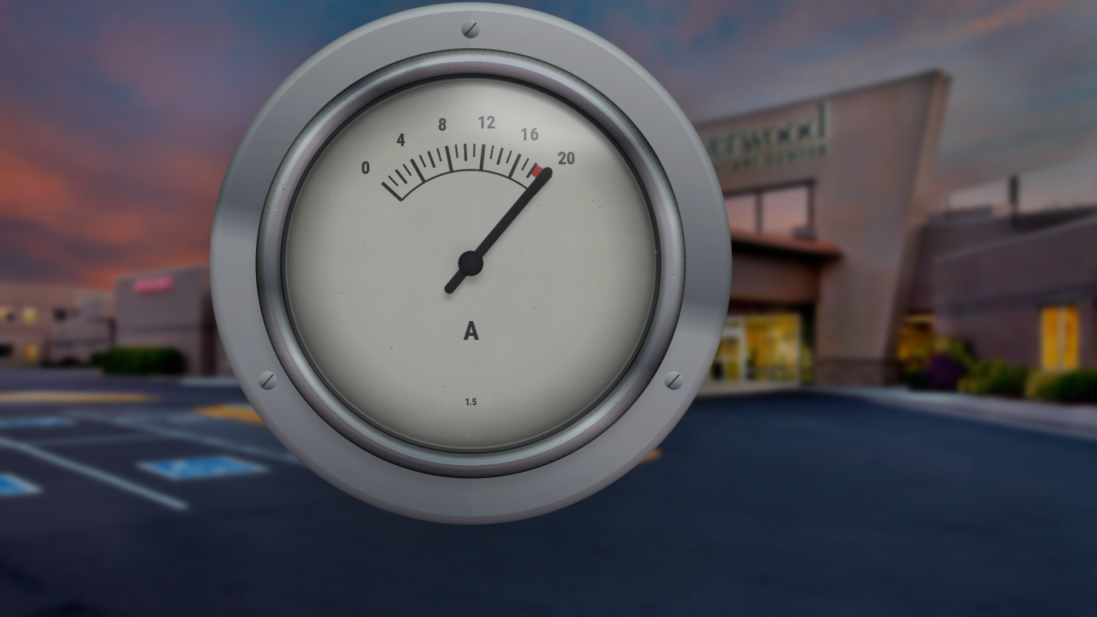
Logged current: 19.5 A
